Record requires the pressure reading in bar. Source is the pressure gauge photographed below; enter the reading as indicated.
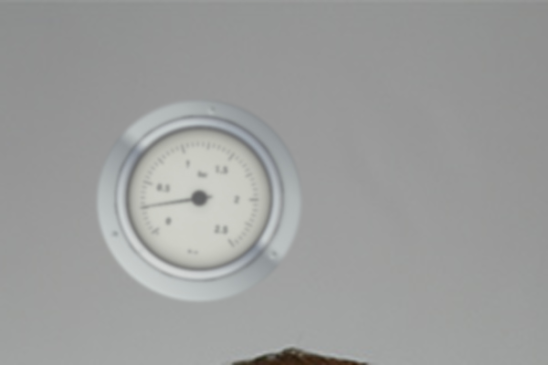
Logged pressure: 0.25 bar
